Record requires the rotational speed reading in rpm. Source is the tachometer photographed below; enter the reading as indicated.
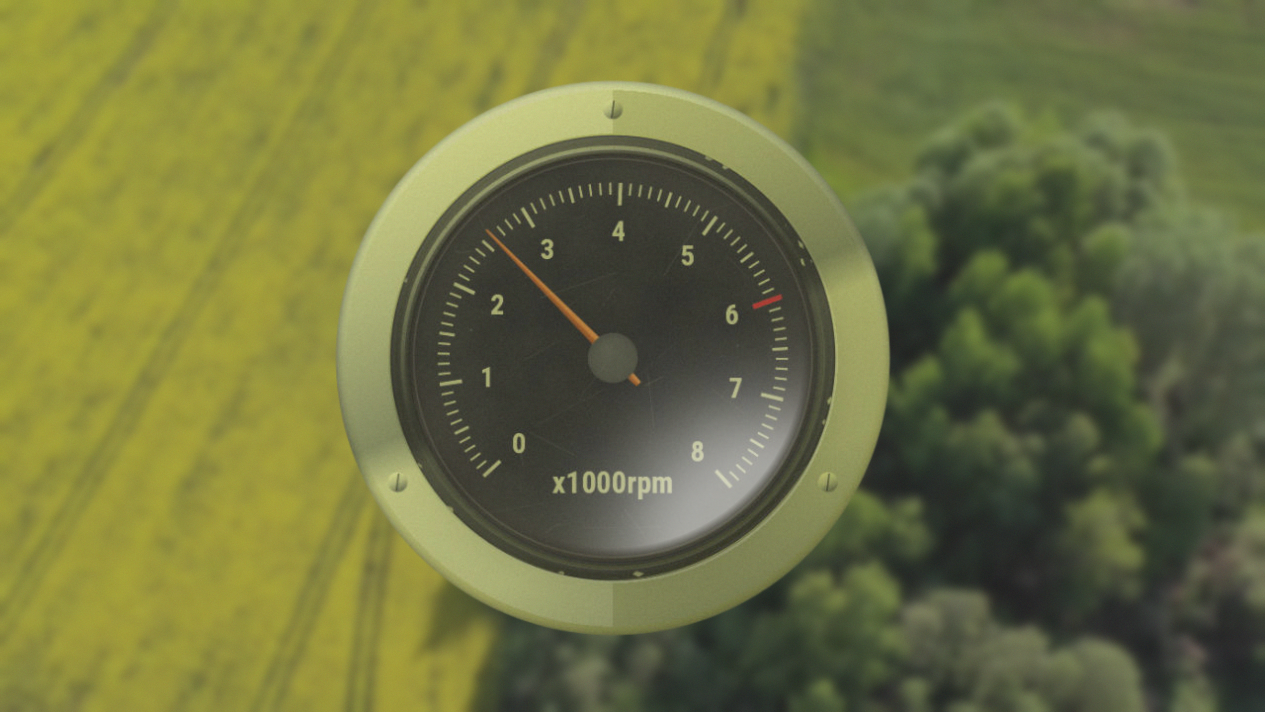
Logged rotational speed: 2600 rpm
